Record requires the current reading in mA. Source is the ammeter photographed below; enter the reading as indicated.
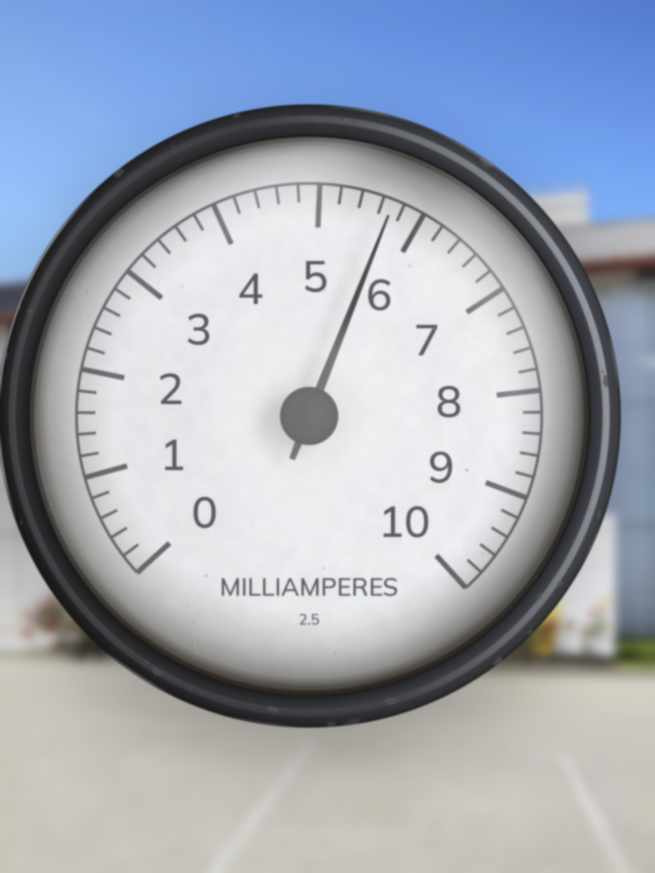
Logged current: 5.7 mA
